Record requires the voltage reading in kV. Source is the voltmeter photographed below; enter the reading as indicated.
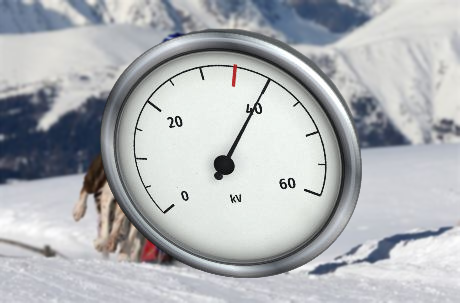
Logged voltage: 40 kV
